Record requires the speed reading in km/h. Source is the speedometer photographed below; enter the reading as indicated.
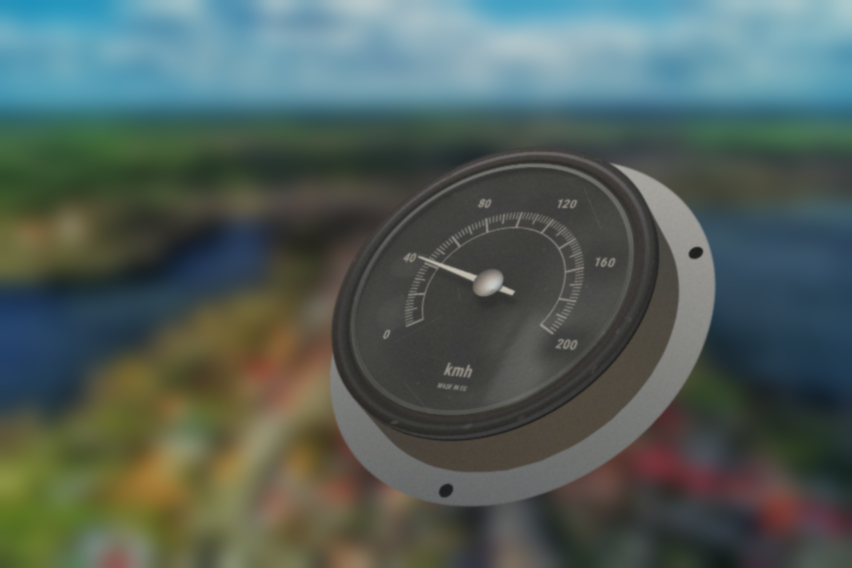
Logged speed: 40 km/h
